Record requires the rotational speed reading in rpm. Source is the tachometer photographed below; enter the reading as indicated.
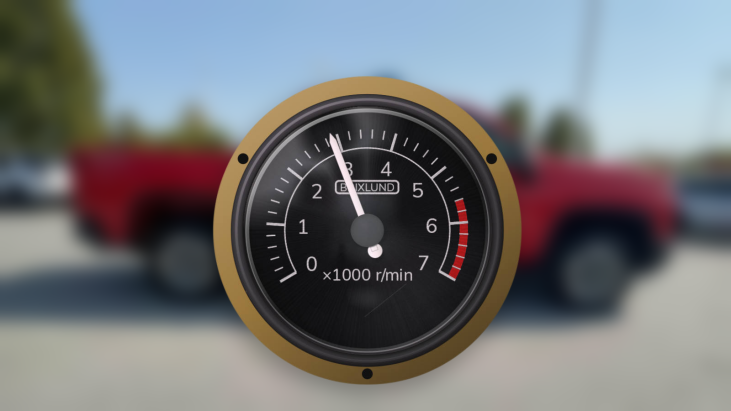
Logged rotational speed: 2900 rpm
